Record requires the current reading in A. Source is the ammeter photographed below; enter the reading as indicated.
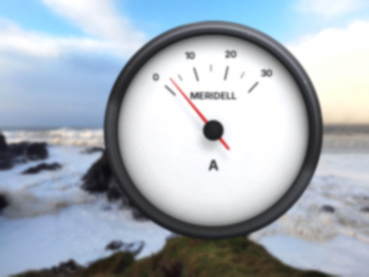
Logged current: 2.5 A
